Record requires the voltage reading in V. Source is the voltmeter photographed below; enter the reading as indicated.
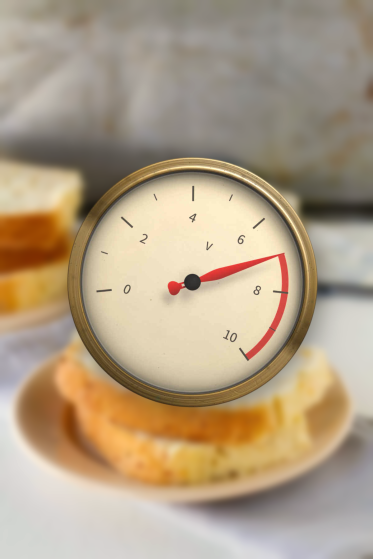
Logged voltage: 7 V
